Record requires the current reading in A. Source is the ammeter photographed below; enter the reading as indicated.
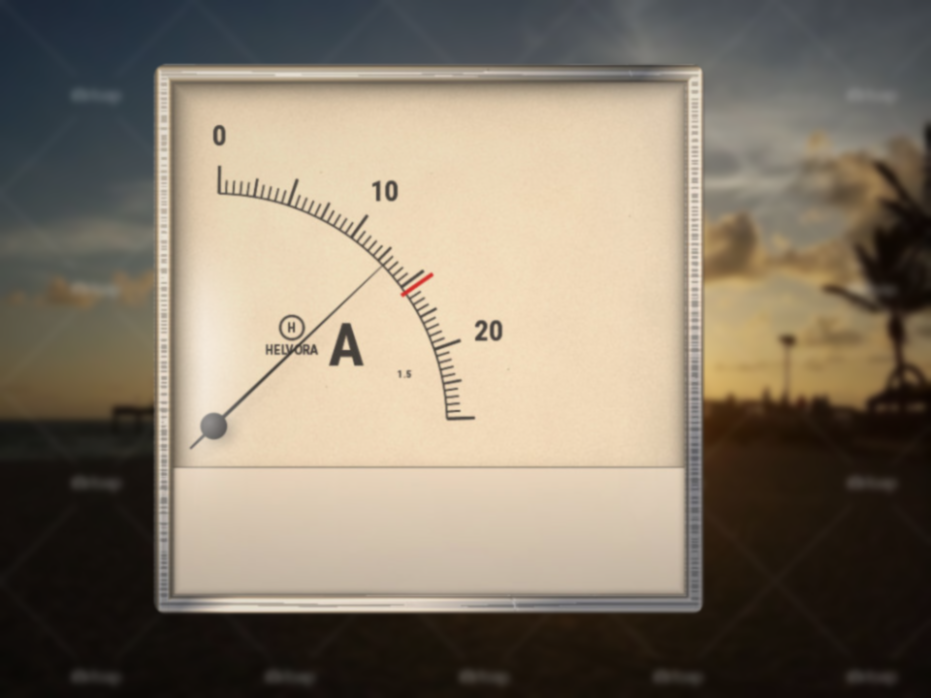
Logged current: 13 A
